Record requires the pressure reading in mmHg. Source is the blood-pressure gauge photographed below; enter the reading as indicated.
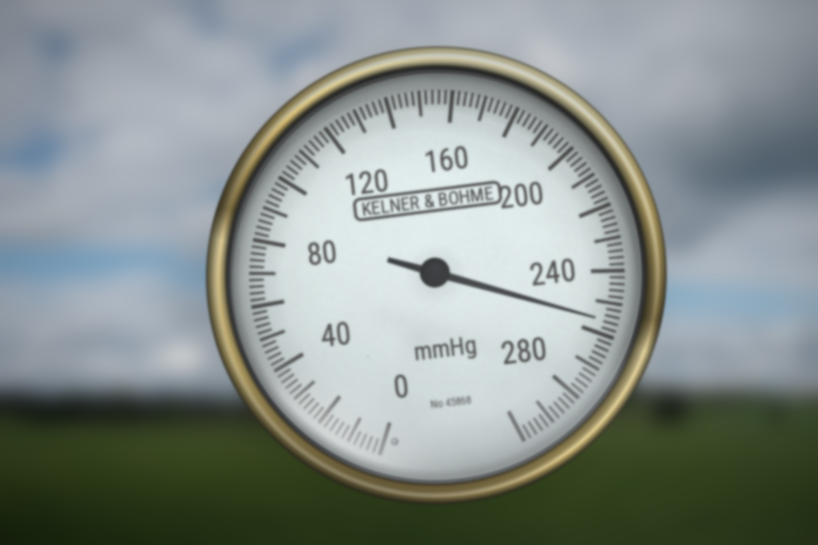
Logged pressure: 256 mmHg
